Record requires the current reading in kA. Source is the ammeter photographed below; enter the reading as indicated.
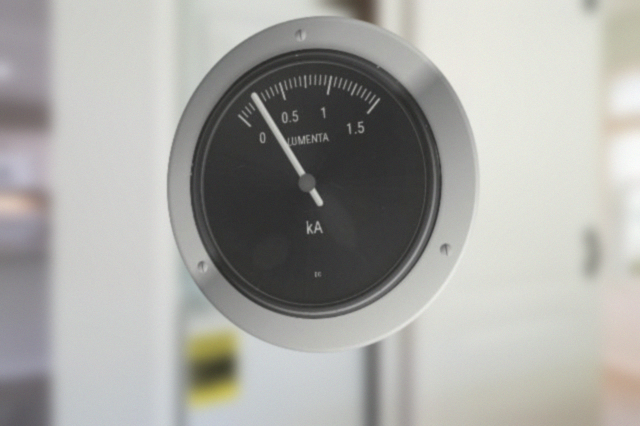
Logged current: 0.25 kA
